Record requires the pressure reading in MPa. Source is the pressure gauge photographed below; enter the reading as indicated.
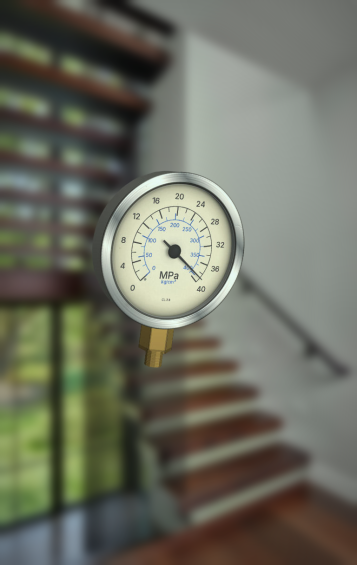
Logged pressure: 39 MPa
